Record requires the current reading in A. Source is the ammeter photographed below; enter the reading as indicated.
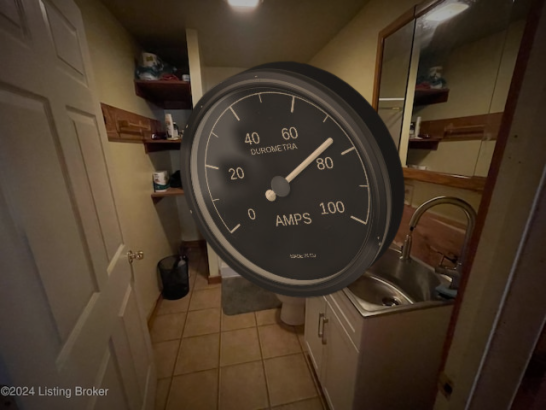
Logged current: 75 A
